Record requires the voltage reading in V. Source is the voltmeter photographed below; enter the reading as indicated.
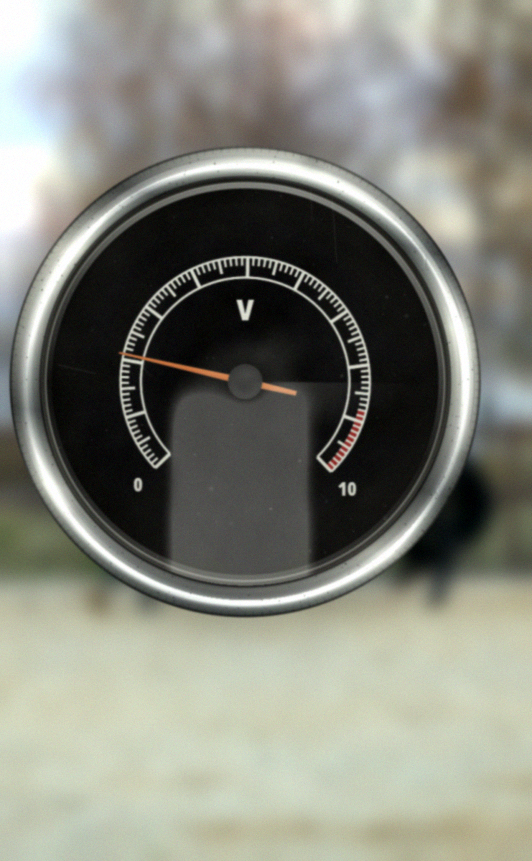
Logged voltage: 2.1 V
